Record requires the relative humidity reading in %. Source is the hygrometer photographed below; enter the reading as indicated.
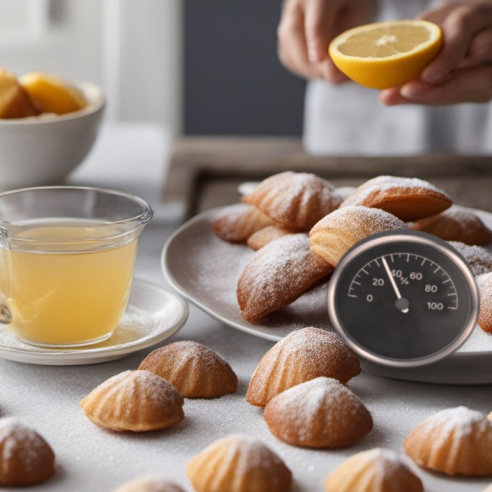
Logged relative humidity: 35 %
